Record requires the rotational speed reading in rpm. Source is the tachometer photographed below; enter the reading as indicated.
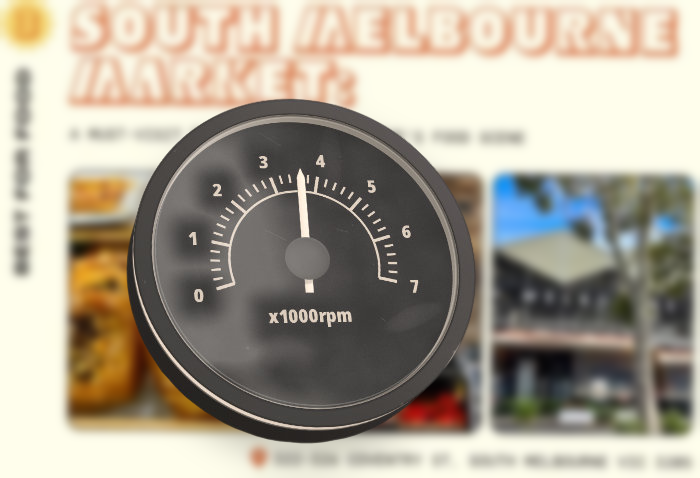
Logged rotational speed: 3600 rpm
